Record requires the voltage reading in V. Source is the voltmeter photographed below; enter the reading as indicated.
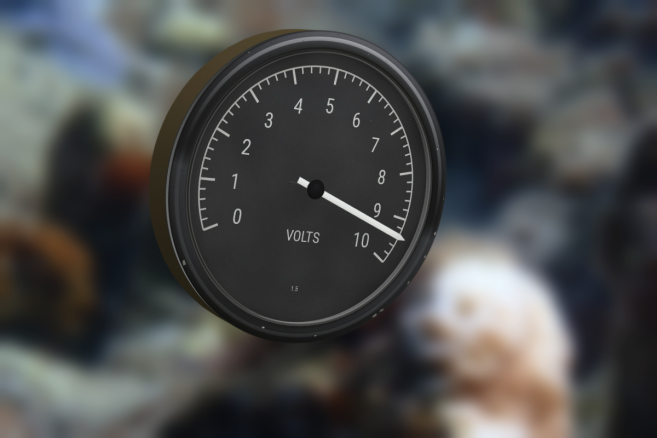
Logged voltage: 9.4 V
